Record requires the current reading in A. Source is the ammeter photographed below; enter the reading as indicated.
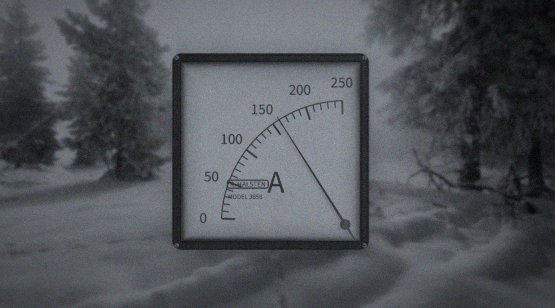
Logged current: 160 A
